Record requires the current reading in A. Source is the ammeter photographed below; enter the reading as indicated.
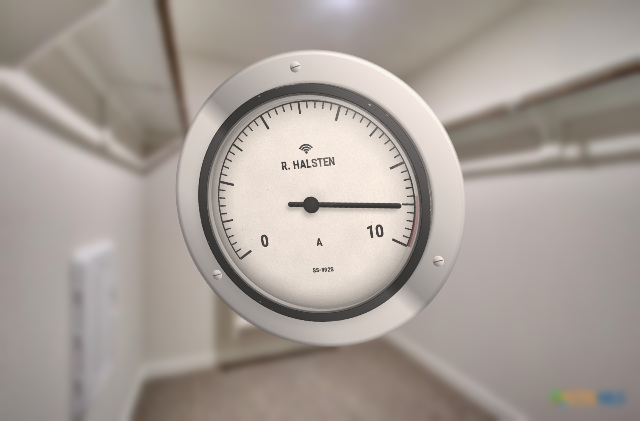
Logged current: 9 A
